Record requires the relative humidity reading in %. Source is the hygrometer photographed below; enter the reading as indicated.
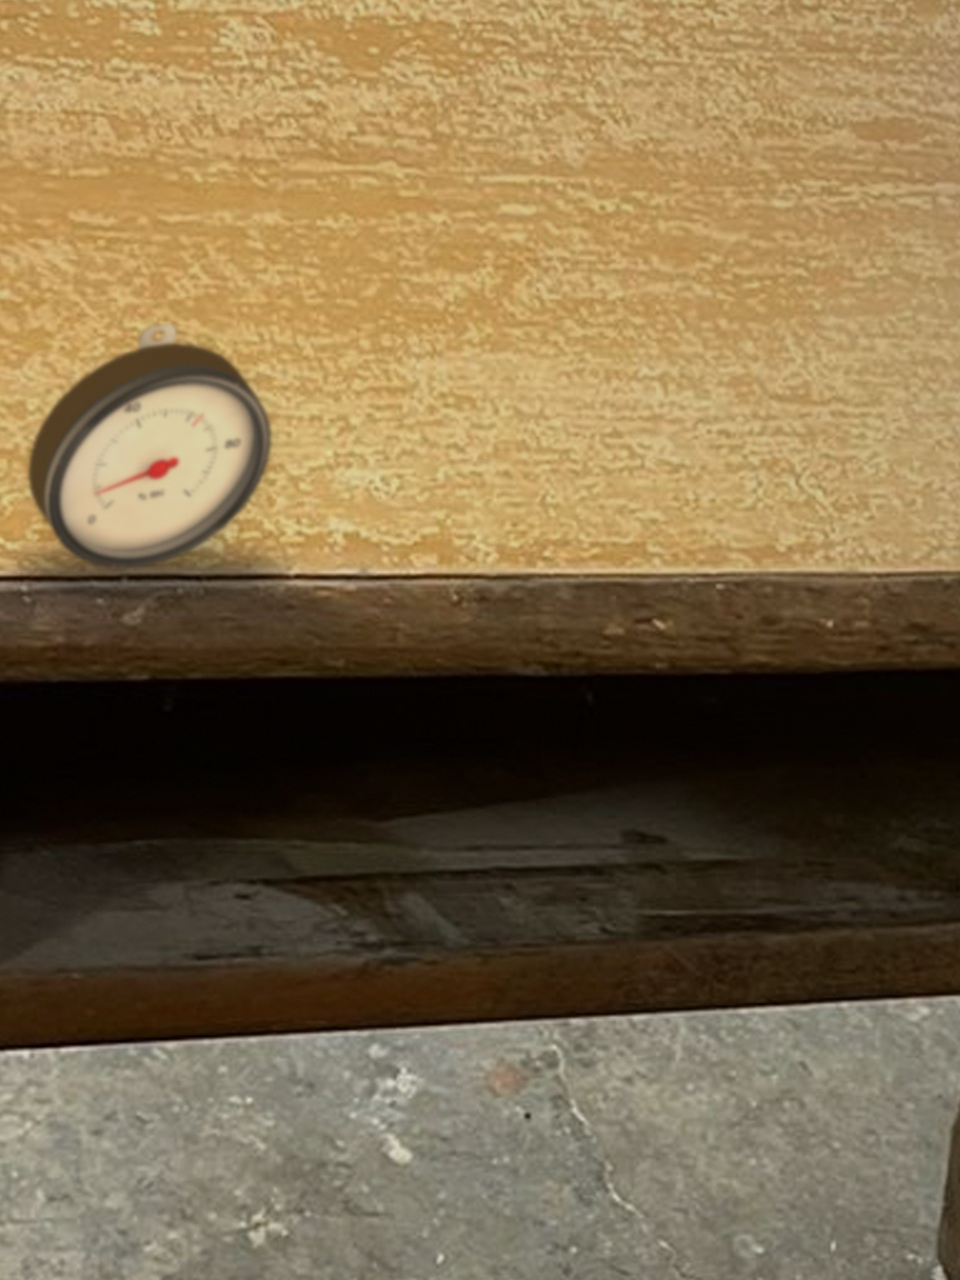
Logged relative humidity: 10 %
